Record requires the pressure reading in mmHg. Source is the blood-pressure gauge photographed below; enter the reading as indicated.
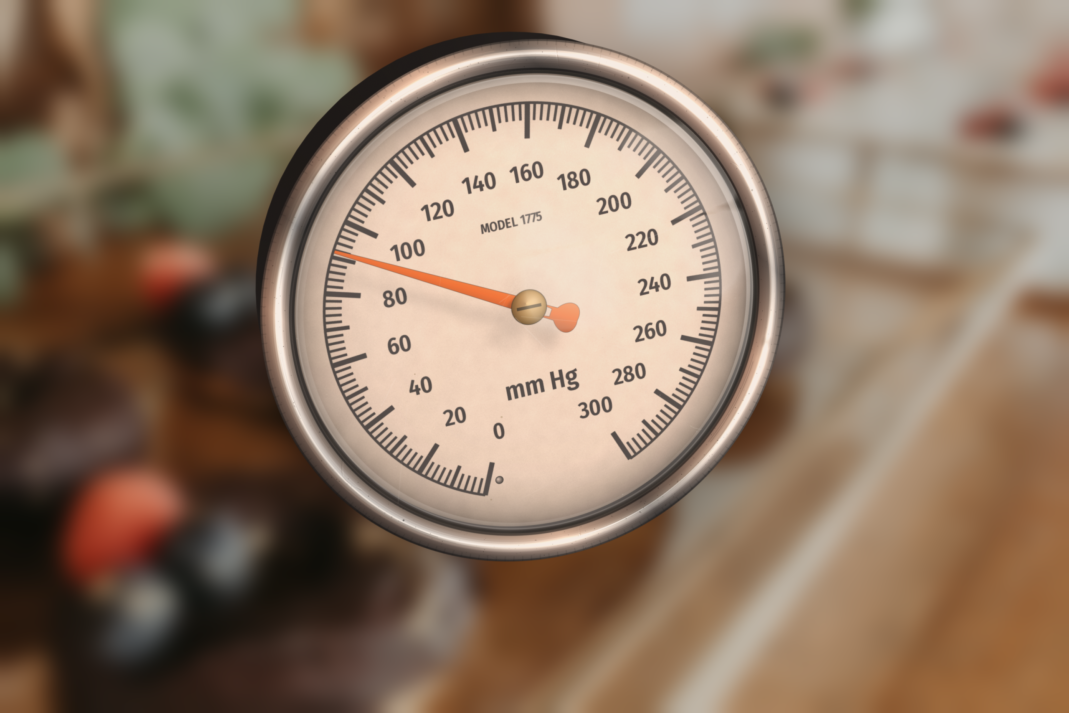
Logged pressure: 92 mmHg
